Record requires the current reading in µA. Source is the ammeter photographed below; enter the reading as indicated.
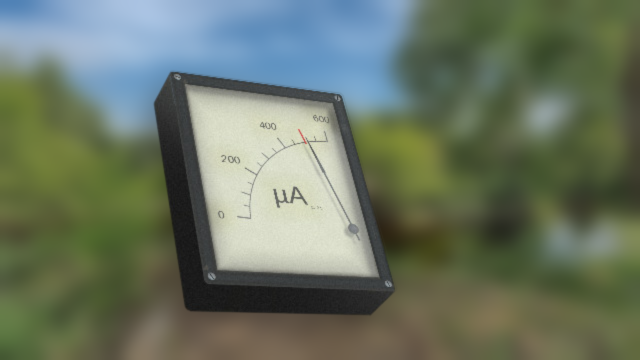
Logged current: 500 µA
